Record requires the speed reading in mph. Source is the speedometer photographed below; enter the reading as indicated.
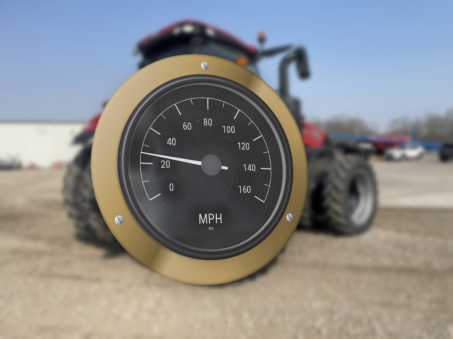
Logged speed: 25 mph
